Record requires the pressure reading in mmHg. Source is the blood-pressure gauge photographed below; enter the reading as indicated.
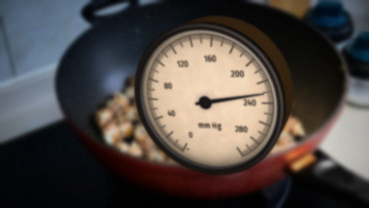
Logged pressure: 230 mmHg
